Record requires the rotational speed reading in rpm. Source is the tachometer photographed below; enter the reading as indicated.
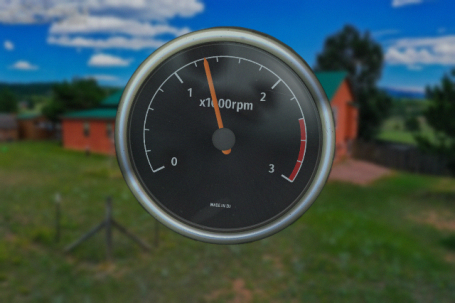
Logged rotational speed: 1300 rpm
